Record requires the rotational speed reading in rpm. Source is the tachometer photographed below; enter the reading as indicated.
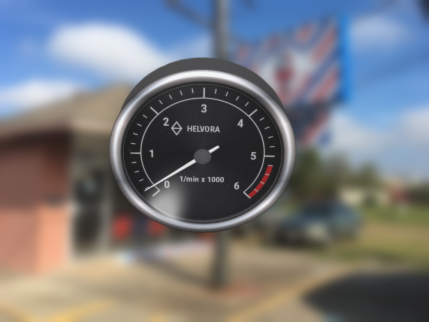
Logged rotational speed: 200 rpm
